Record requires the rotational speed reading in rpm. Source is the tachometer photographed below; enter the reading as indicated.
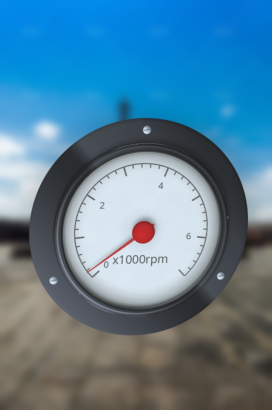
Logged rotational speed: 200 rpm
